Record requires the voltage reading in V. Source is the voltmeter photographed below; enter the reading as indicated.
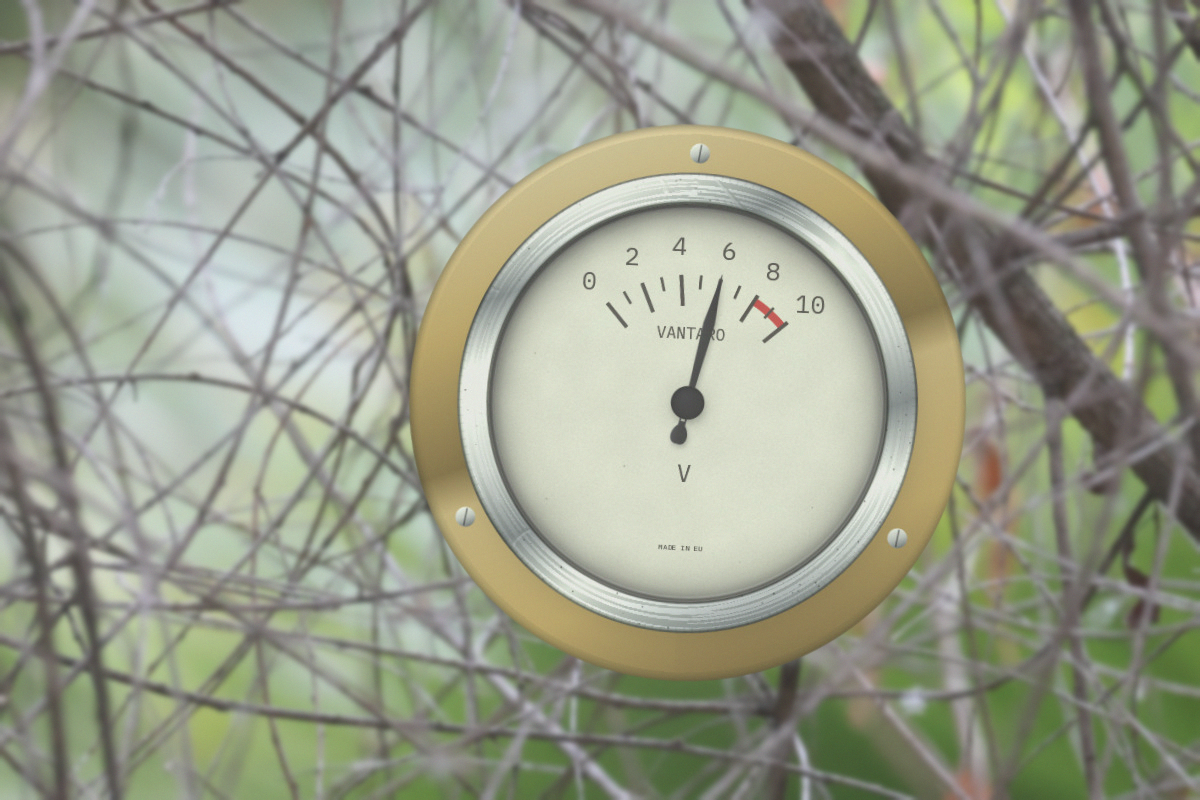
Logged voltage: 6 V
